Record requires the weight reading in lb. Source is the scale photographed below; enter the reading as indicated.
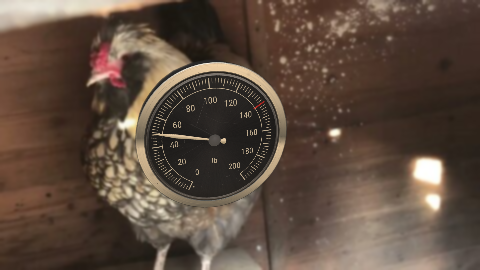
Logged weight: 50 lb
